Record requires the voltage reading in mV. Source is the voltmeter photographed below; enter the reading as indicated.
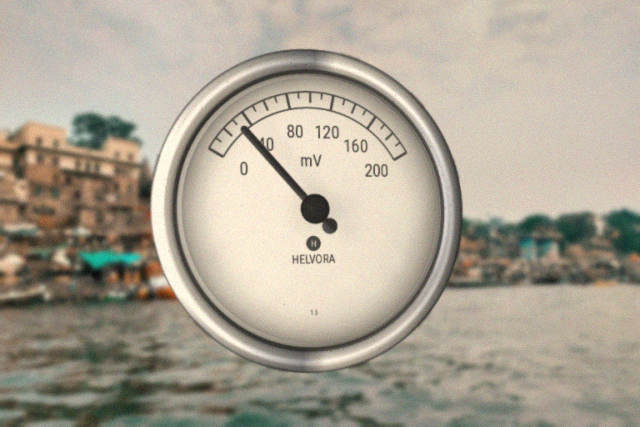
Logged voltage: 30 mV
